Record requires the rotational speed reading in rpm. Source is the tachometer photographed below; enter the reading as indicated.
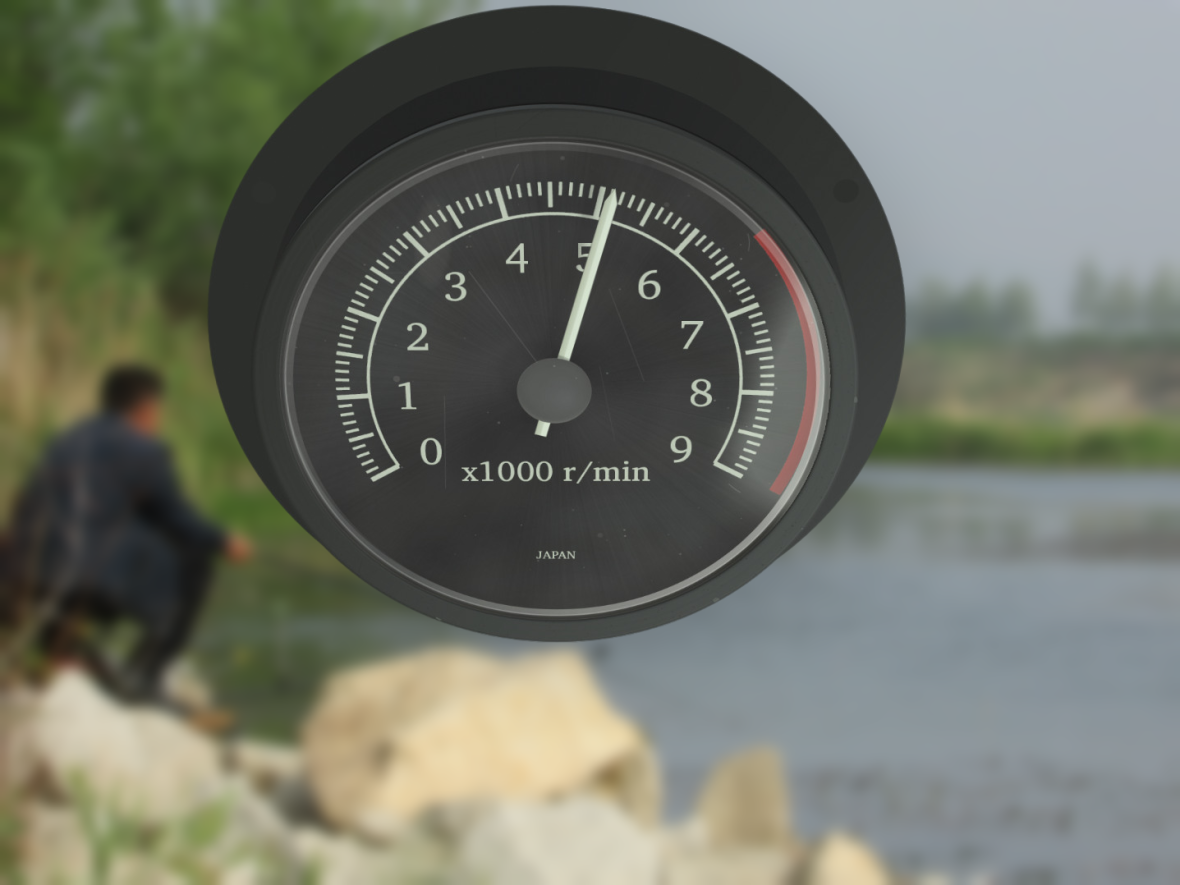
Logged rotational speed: 5100 rpm
